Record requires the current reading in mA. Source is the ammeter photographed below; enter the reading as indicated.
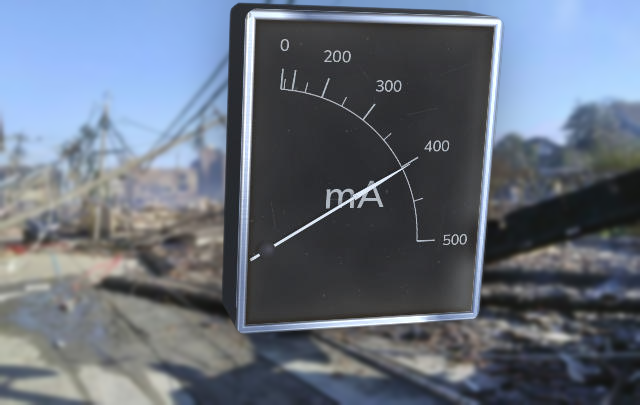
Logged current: 400 mA
